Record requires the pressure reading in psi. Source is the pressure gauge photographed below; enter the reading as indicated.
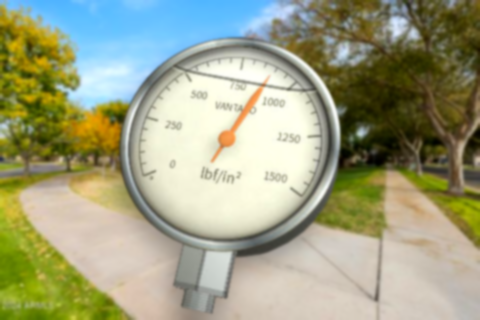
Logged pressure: 900 psi
